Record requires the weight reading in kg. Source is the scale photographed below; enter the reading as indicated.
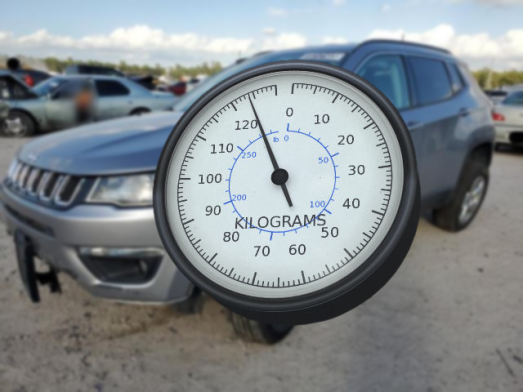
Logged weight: 124 kg
